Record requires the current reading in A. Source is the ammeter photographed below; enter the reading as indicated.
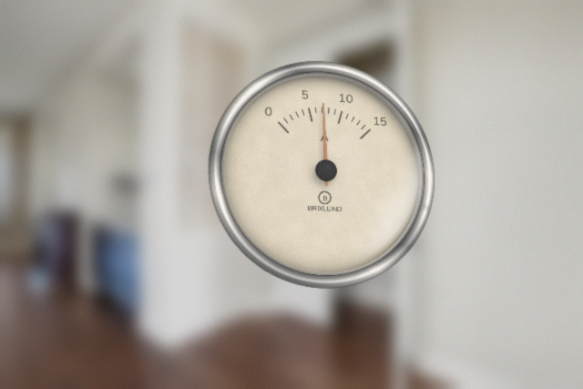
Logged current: 7 A
